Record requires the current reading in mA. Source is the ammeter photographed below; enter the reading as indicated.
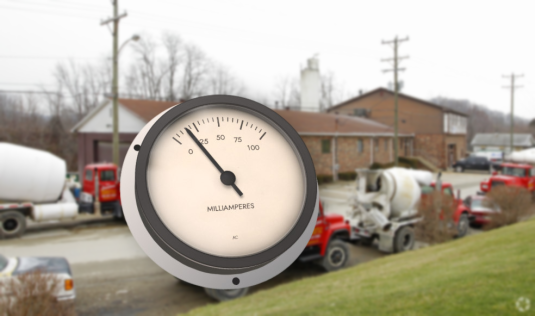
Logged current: 15 mA
